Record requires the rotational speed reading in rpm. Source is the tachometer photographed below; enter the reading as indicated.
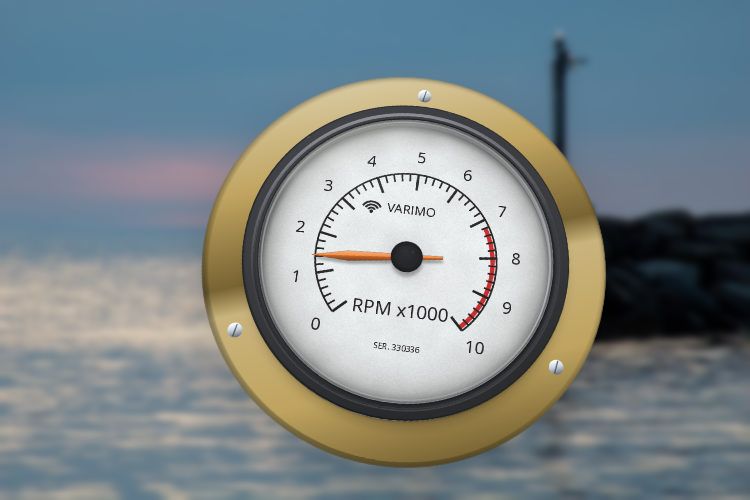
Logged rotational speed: 1400 rpm
